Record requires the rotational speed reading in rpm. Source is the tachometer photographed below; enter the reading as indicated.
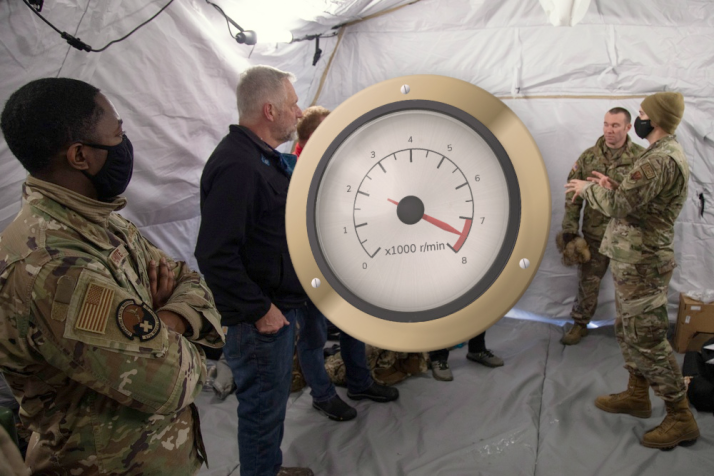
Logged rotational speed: 7500 rpm
